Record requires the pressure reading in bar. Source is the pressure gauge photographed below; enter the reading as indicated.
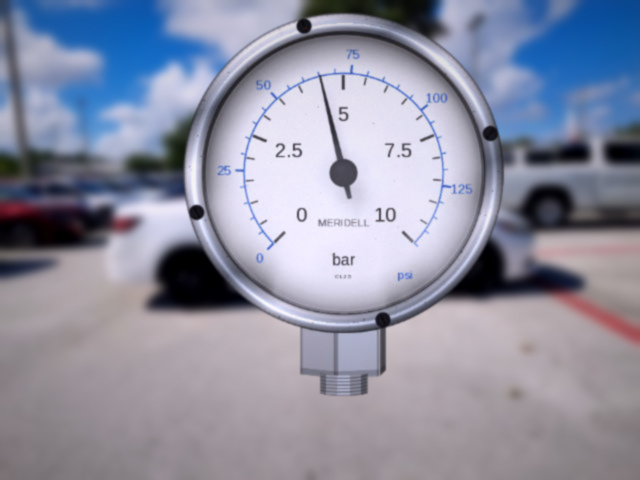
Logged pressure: 4.5 bar
